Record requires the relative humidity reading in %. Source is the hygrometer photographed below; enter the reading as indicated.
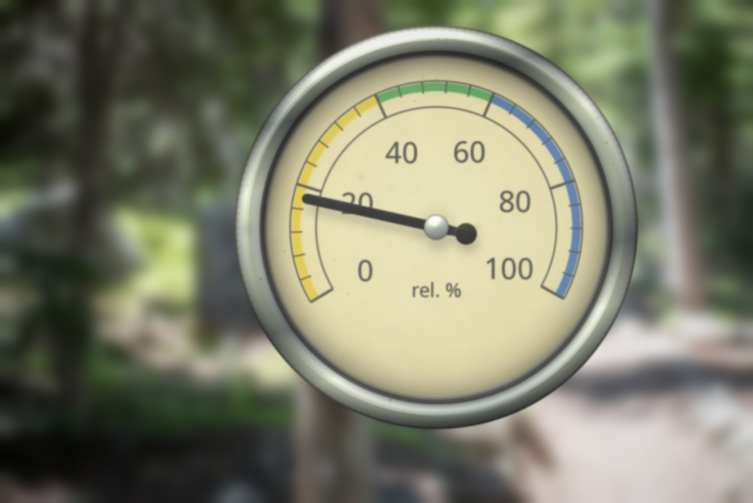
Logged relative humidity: 18 %
